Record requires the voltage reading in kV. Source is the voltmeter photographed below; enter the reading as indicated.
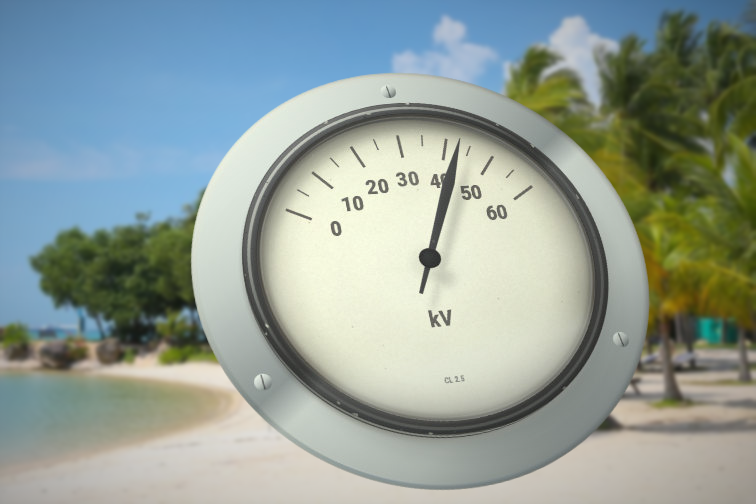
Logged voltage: 42.5 kV
